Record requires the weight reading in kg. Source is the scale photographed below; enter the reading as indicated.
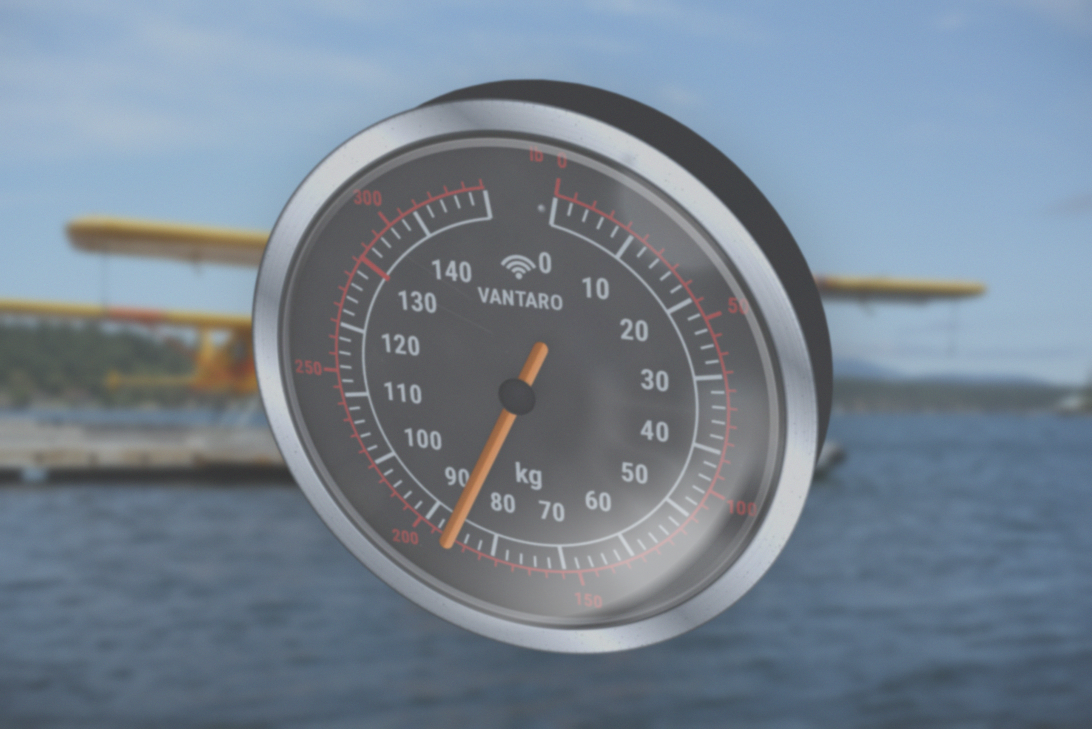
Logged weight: 86 kg
